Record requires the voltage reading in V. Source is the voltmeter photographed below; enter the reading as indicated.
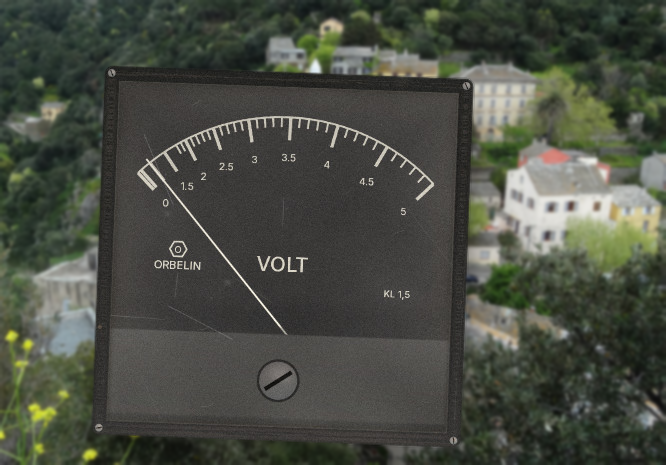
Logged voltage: 1 V
